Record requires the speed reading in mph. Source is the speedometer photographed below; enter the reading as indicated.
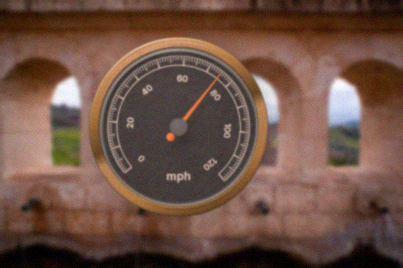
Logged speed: 75 mph
